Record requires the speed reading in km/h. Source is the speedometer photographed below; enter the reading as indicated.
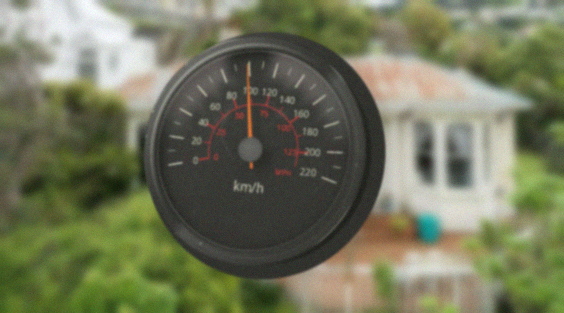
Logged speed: 100 km/h
